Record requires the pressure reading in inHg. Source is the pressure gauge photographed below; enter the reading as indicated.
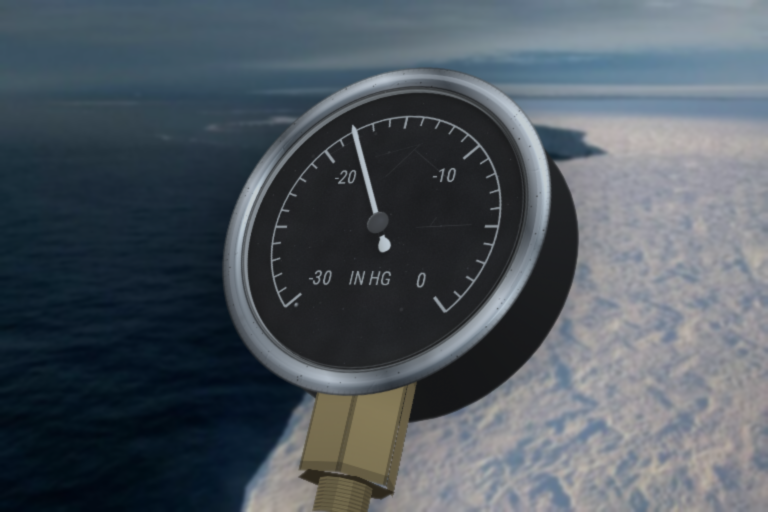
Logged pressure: -18 inHg
